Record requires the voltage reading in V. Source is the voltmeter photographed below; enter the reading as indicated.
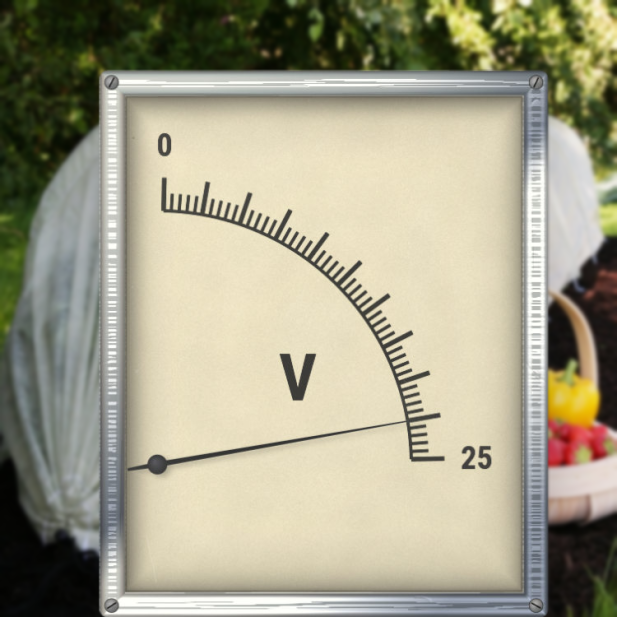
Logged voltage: 22.5 V
